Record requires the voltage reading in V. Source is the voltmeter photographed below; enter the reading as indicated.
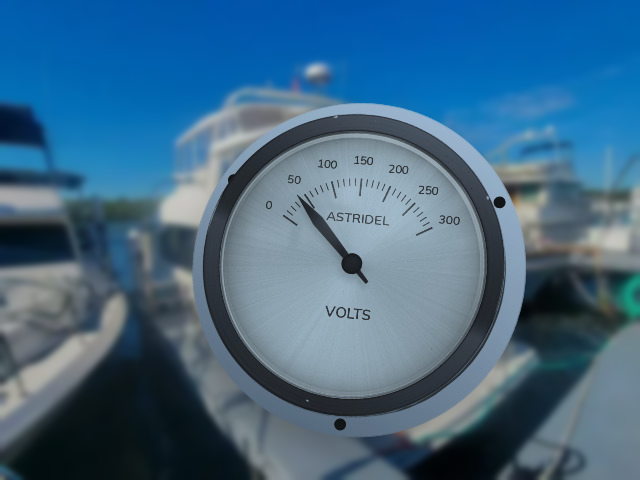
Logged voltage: 40 V
